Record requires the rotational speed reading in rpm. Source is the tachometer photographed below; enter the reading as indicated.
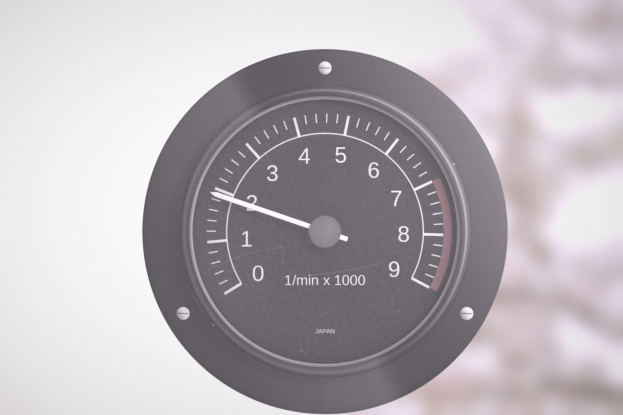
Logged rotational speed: 1900 rpm
